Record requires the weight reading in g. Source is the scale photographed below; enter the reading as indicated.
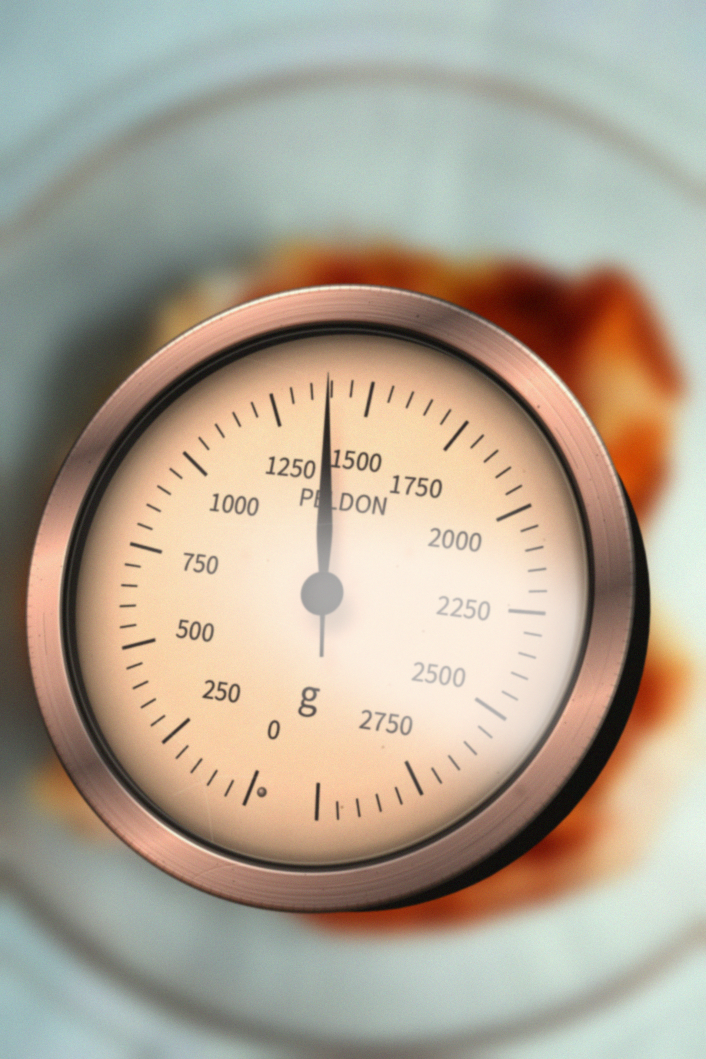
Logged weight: 1400 g
